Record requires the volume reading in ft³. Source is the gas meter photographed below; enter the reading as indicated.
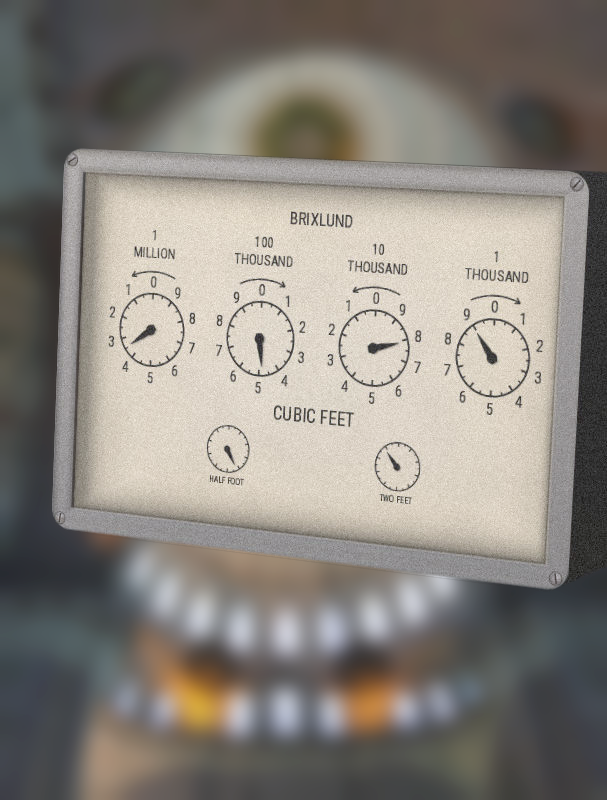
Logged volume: 347900 ft³
